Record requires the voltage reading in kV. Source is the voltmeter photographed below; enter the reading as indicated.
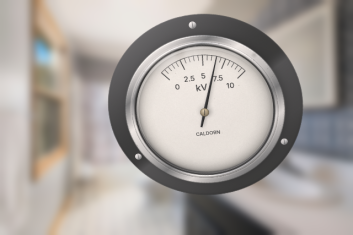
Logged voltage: 6.5 kV
